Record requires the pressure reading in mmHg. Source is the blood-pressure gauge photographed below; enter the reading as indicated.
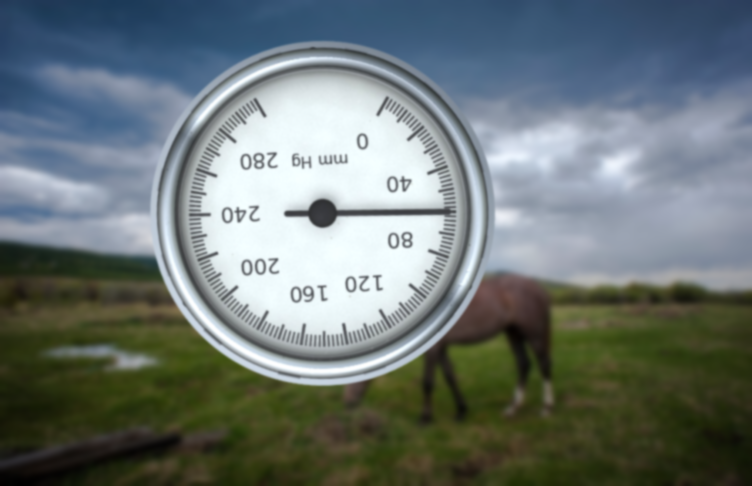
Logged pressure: 60 mmHg
